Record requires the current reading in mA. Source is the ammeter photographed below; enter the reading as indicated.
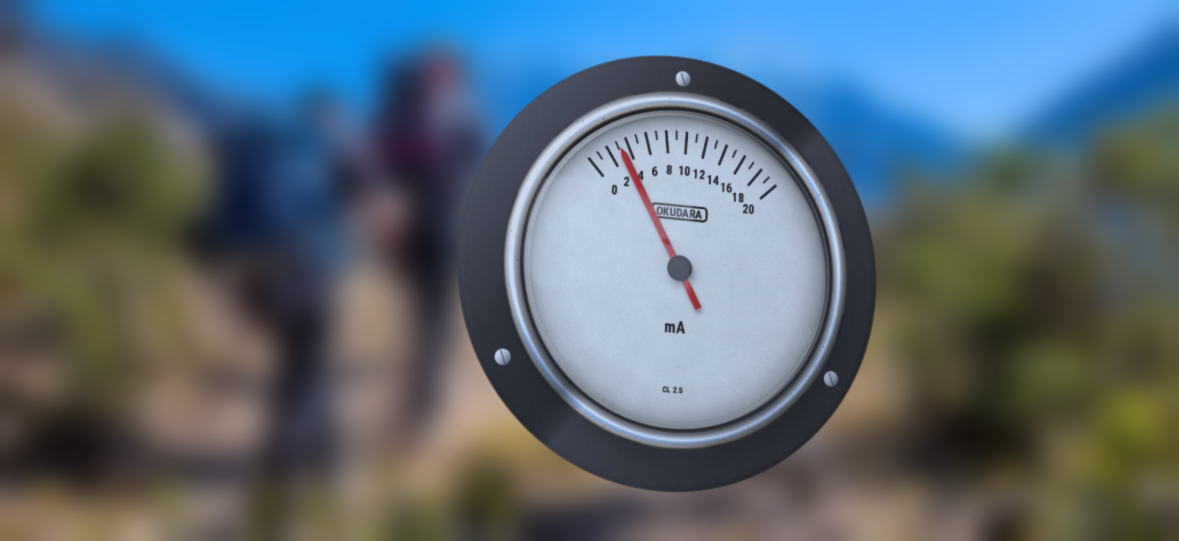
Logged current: 3 mA
